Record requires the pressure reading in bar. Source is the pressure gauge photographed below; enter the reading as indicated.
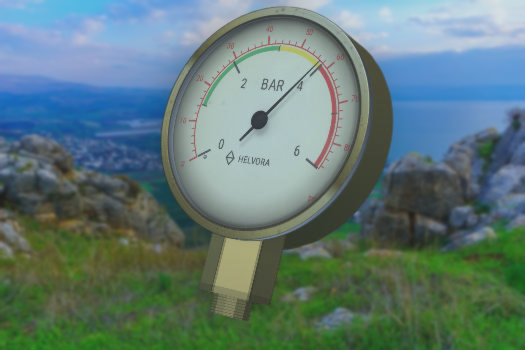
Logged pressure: 4 bar
